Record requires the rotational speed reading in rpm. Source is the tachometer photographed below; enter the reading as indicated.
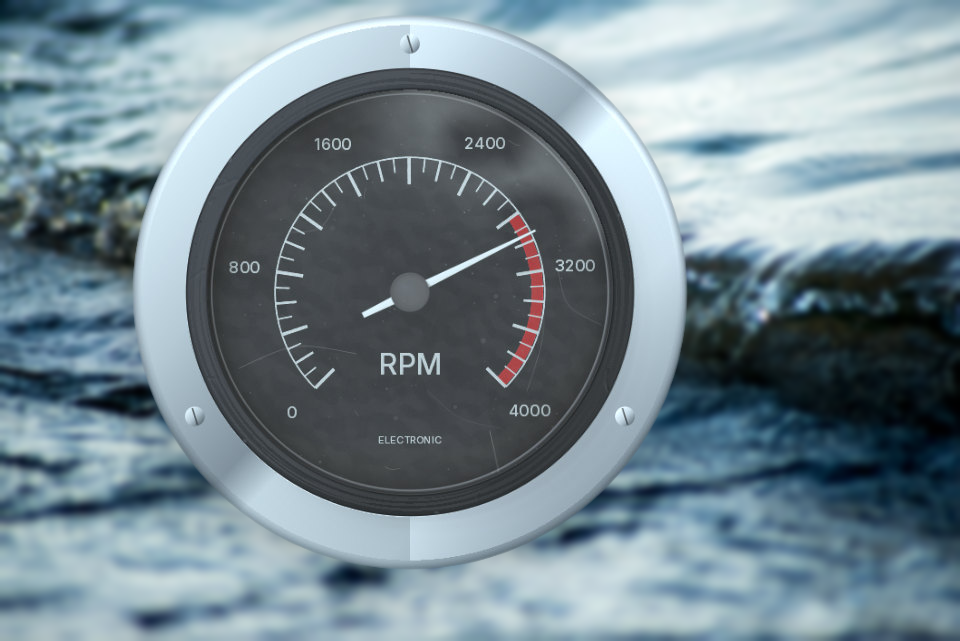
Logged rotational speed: 2950 rpm
